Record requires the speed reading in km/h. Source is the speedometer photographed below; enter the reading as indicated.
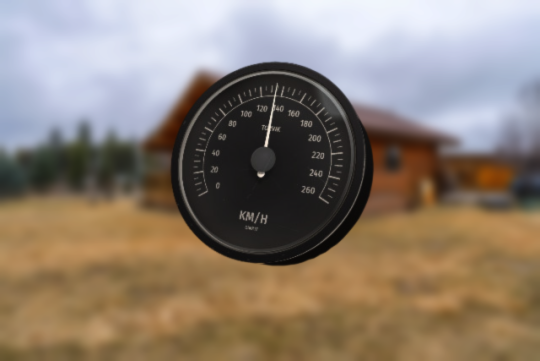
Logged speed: 135 km/h
